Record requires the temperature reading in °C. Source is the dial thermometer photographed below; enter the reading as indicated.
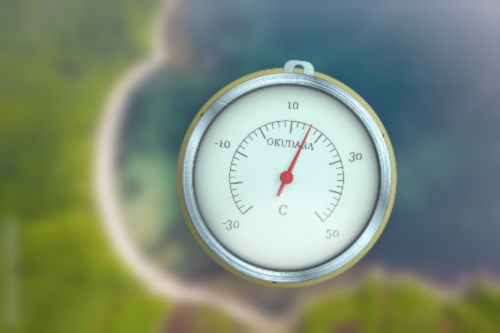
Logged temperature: 16 °C
